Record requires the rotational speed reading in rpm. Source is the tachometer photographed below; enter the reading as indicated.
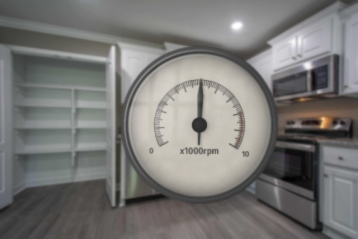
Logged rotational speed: 5000 rpm
